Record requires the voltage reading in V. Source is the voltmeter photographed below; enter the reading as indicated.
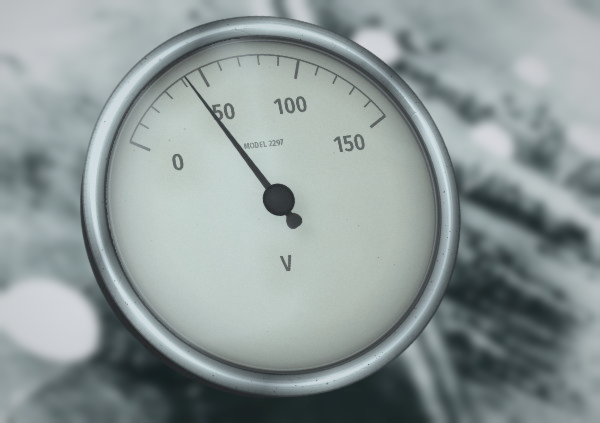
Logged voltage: 40 V
